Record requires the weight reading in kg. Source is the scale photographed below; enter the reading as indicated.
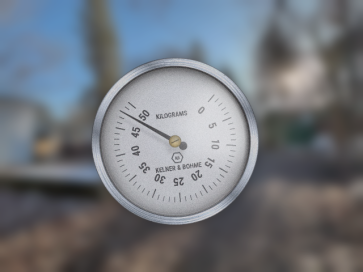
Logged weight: 48 kg
